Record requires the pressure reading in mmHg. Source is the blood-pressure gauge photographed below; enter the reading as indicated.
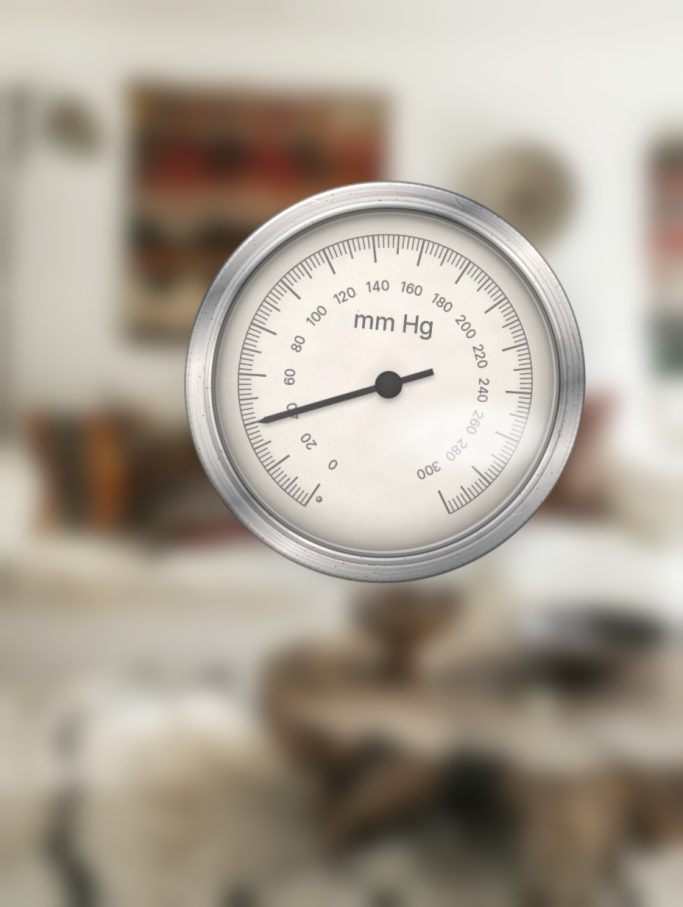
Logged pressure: 40 mmHg
